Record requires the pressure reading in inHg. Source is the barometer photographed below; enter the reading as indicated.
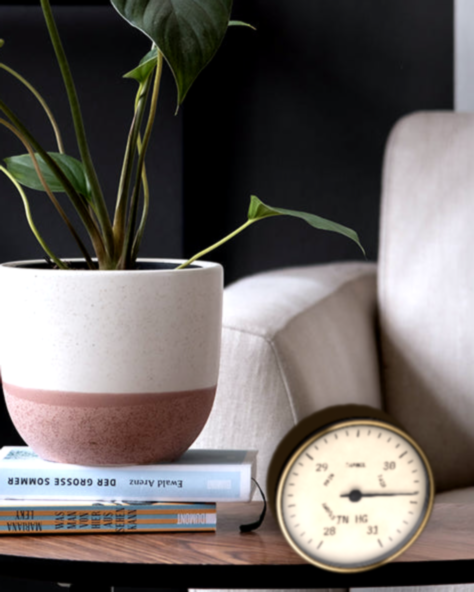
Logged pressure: 30.4 inHg
